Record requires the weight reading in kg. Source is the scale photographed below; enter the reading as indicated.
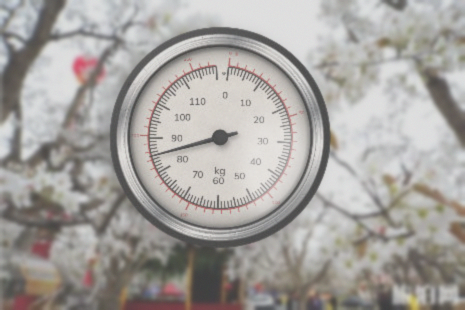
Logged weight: 85 kg
